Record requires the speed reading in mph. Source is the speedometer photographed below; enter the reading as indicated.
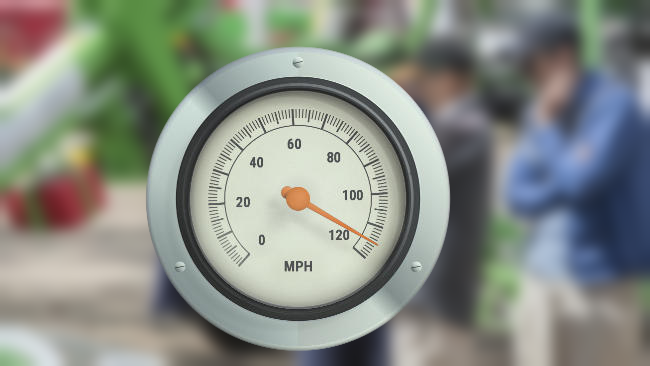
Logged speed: 115 mph
